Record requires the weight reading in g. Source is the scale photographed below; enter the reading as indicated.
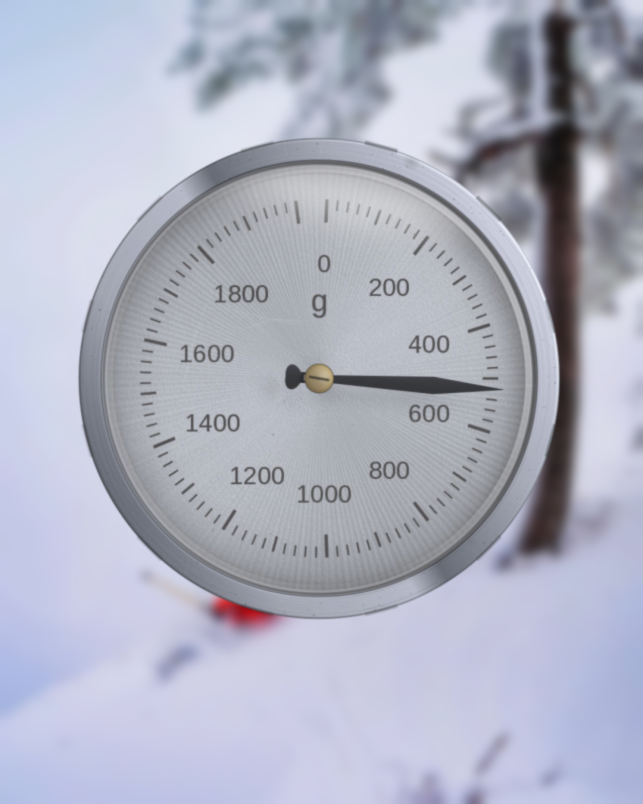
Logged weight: 520 g
